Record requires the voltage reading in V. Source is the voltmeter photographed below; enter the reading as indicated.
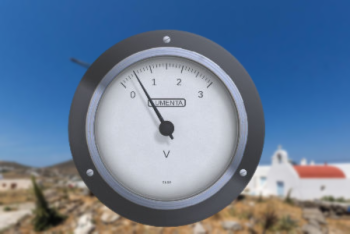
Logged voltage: 0.5 V
